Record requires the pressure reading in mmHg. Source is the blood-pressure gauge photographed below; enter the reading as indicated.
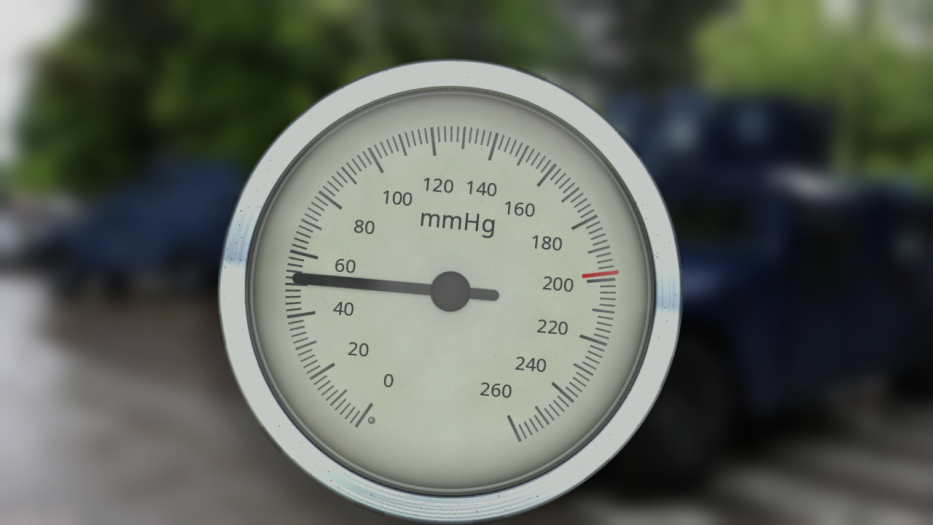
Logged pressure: 52 mmHg
